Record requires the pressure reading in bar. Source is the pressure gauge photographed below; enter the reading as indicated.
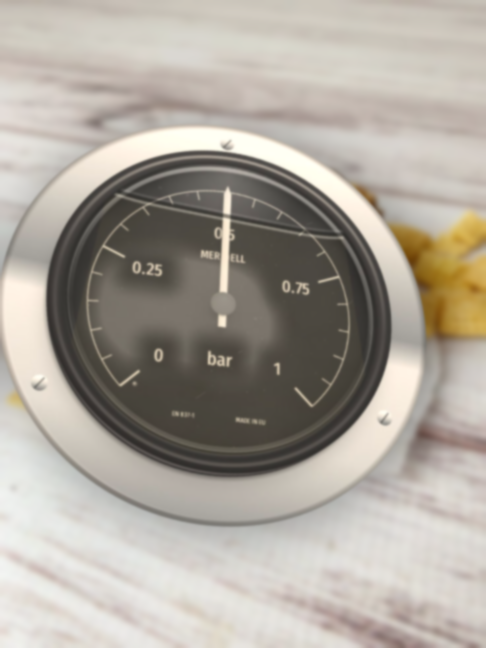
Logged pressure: 0.5 bar
